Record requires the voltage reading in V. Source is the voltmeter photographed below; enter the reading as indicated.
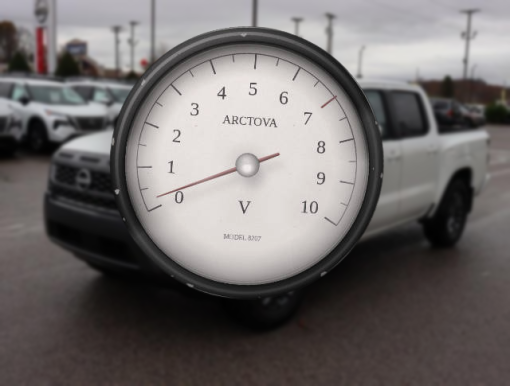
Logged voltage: 0.25 V
